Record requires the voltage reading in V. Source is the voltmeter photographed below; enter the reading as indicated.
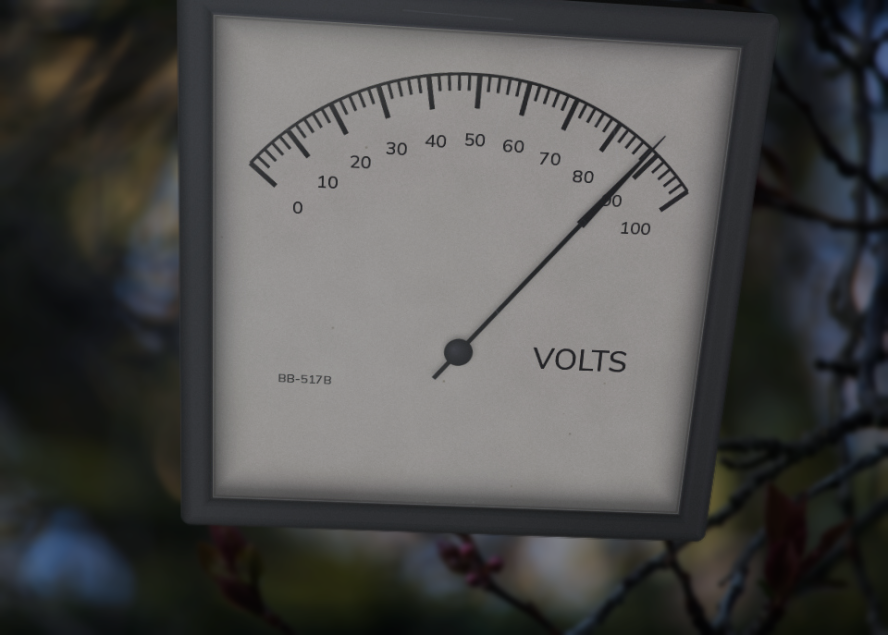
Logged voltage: 88 V
